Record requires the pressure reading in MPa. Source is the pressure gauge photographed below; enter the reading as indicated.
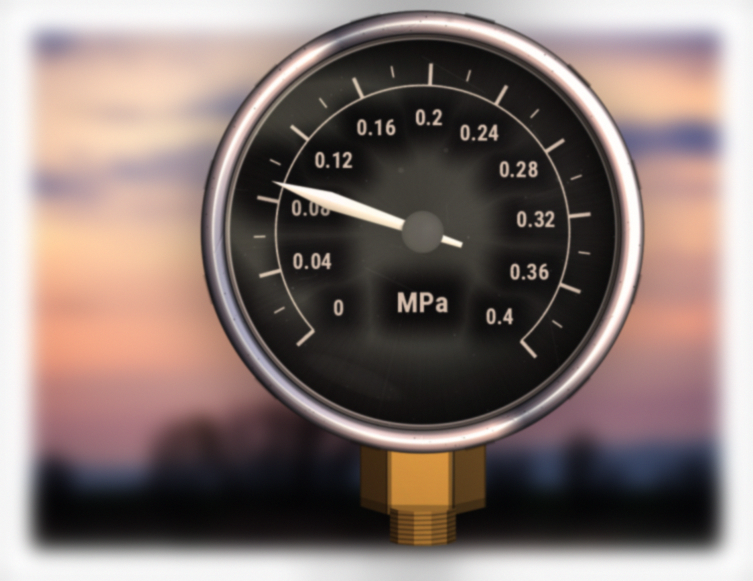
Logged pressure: 0.09 MPa
